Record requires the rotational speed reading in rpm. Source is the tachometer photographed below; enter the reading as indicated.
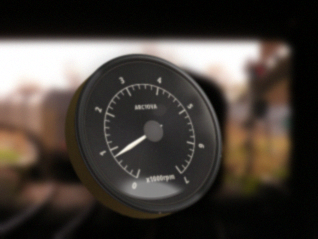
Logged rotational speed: 800 rpm
